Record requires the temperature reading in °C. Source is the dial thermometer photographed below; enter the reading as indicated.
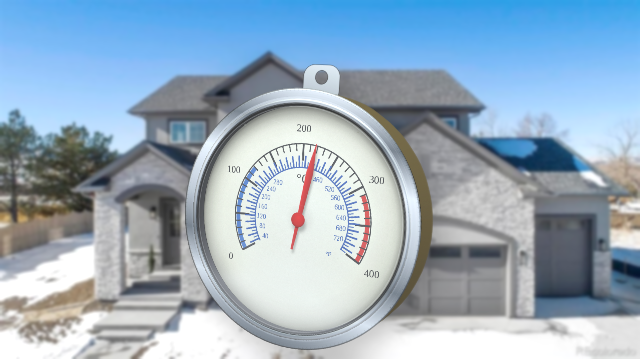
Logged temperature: 220 °C
